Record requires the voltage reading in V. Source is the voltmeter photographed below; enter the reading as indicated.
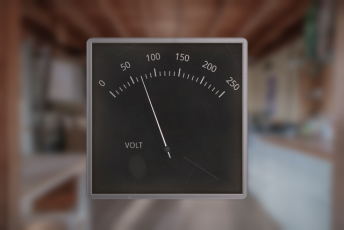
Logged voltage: 70 V
